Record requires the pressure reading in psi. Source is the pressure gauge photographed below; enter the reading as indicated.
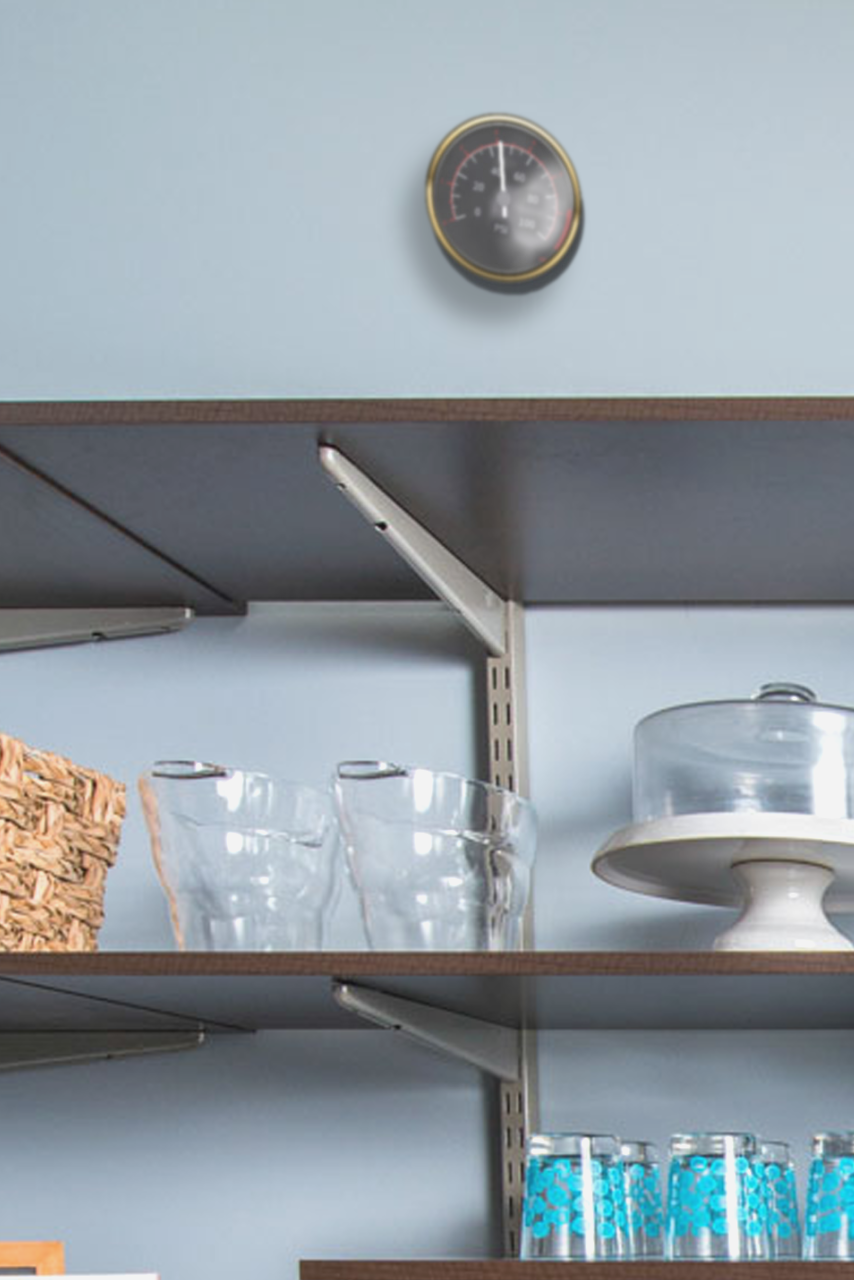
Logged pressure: 45 psi
